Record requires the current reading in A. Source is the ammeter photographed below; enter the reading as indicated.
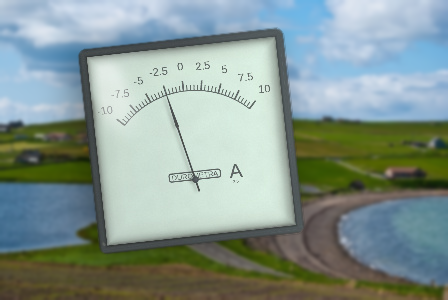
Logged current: -2.5 A
